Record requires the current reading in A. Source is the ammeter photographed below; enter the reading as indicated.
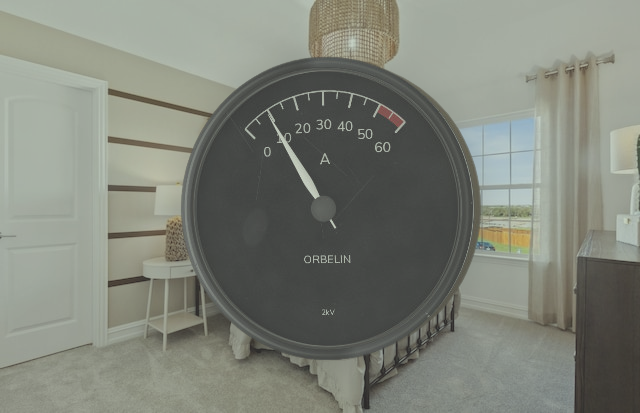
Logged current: 10 A
